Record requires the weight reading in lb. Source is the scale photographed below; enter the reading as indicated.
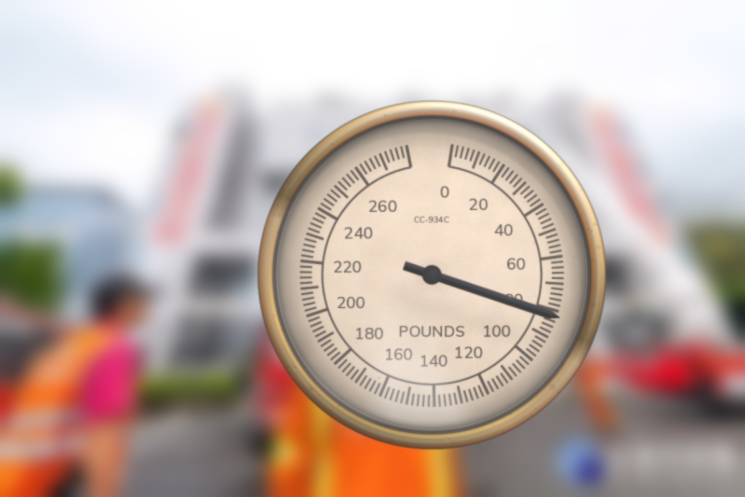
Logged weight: 82 lb
